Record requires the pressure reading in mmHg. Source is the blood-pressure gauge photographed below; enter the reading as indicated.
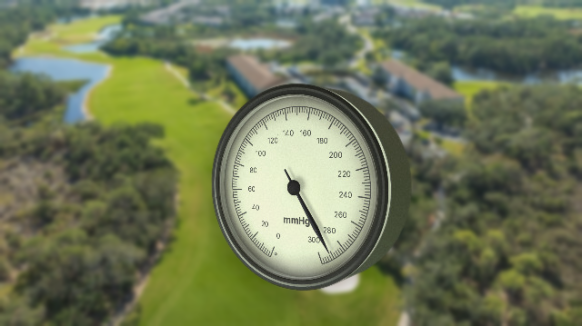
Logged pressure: 290 mmHg
